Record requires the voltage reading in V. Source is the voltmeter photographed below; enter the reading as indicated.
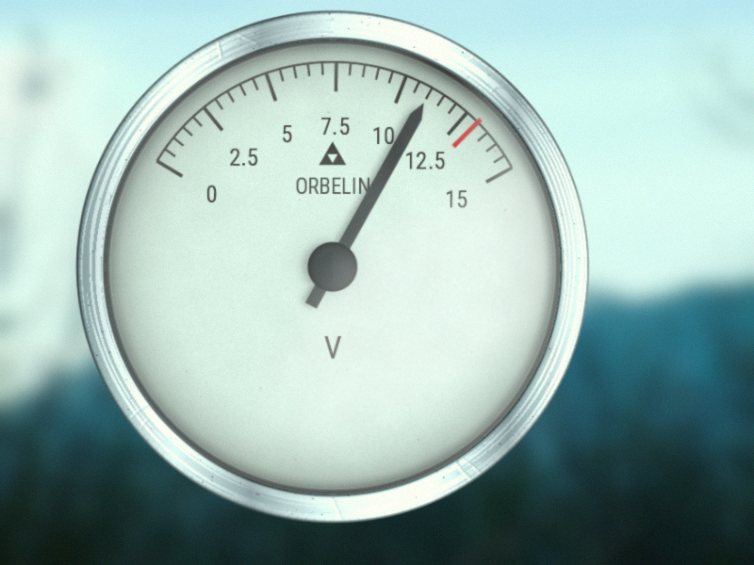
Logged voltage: 11 V
